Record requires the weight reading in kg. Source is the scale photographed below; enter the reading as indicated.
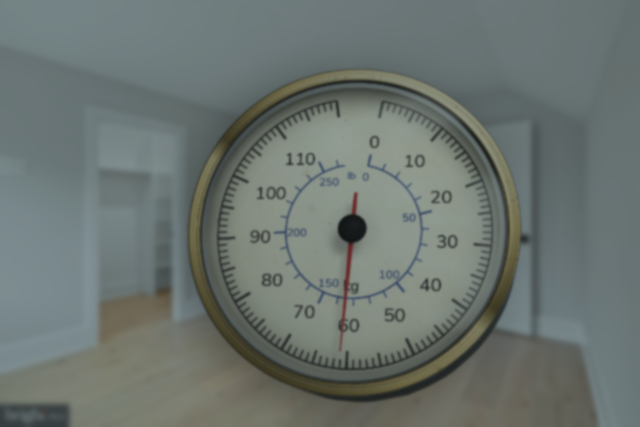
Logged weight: 61 kg
